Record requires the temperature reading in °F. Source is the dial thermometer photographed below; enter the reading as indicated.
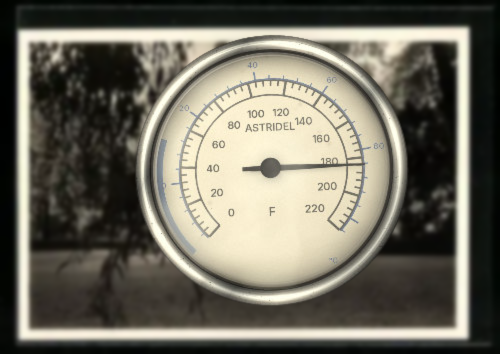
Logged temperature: 184 °F
